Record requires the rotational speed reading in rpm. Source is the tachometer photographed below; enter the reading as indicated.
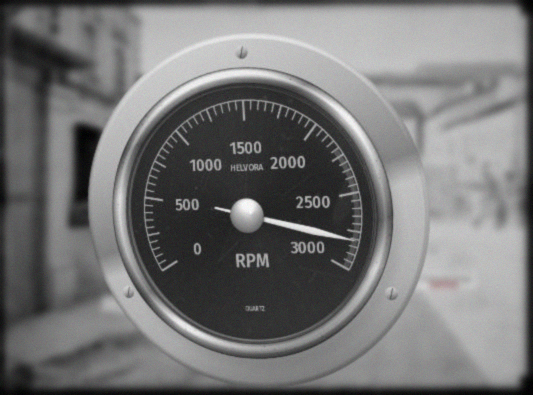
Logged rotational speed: 2800 rpm
